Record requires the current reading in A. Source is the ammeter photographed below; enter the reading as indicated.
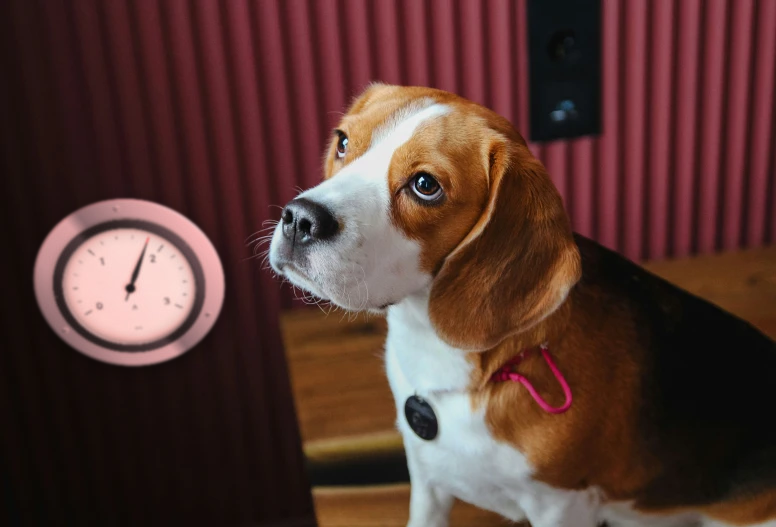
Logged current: 1.8 A
